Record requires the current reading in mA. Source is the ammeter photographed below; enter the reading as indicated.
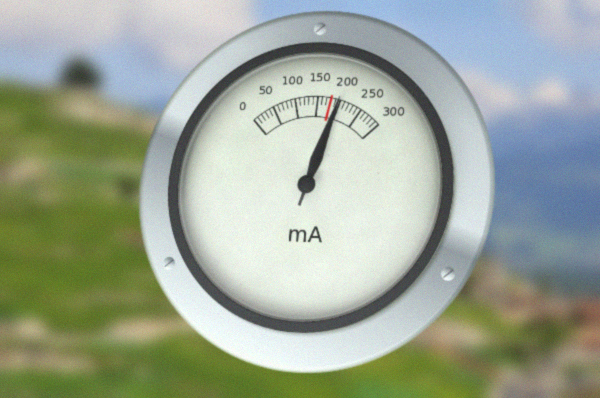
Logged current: 200 mA
